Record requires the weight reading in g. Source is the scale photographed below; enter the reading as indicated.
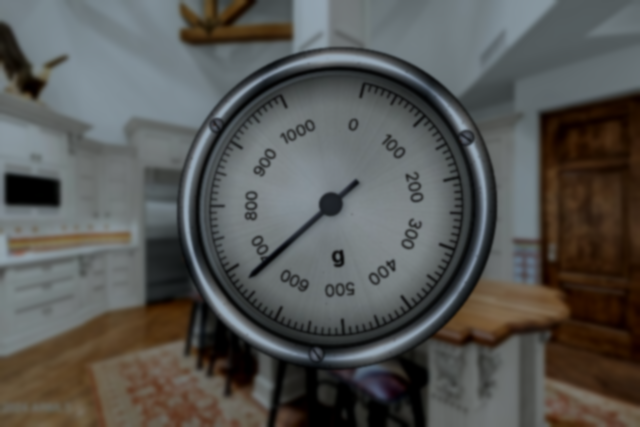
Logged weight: 670 g
